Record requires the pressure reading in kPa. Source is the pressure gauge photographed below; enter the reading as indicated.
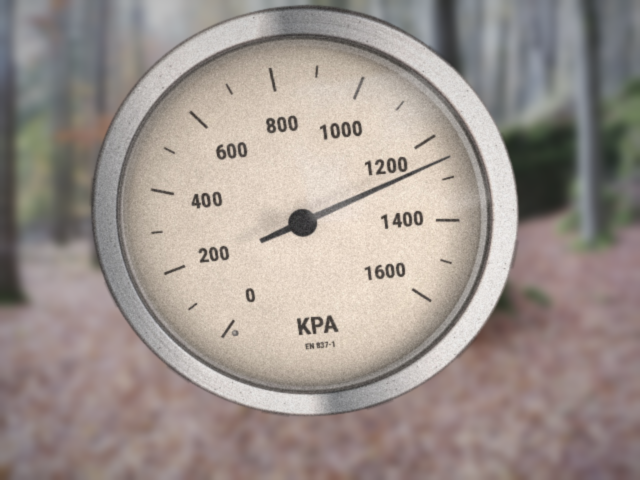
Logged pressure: 1250 kPa
